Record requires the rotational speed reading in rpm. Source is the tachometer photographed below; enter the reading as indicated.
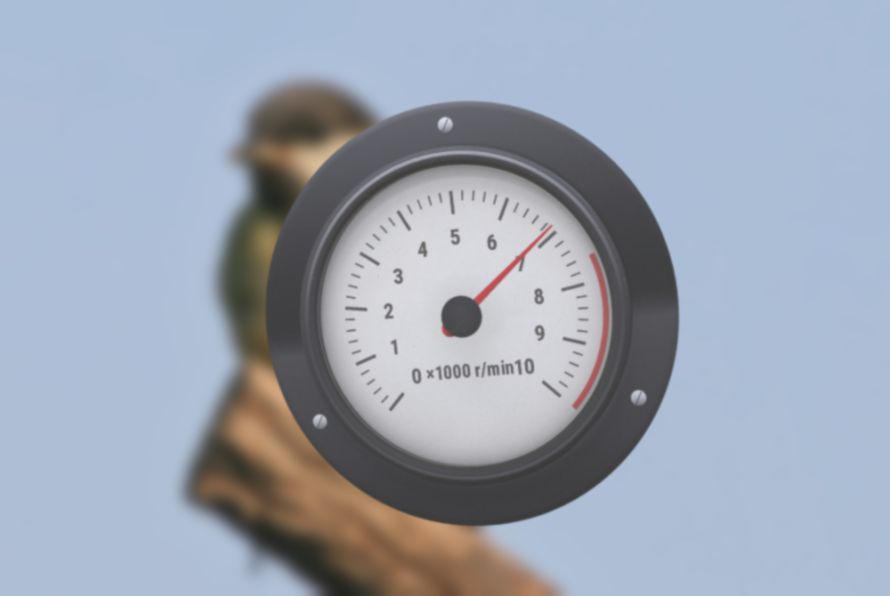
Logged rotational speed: 6900 rpm
